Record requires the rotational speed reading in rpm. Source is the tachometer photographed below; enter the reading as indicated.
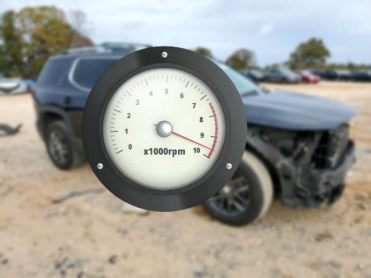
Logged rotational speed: 9600 rpm
